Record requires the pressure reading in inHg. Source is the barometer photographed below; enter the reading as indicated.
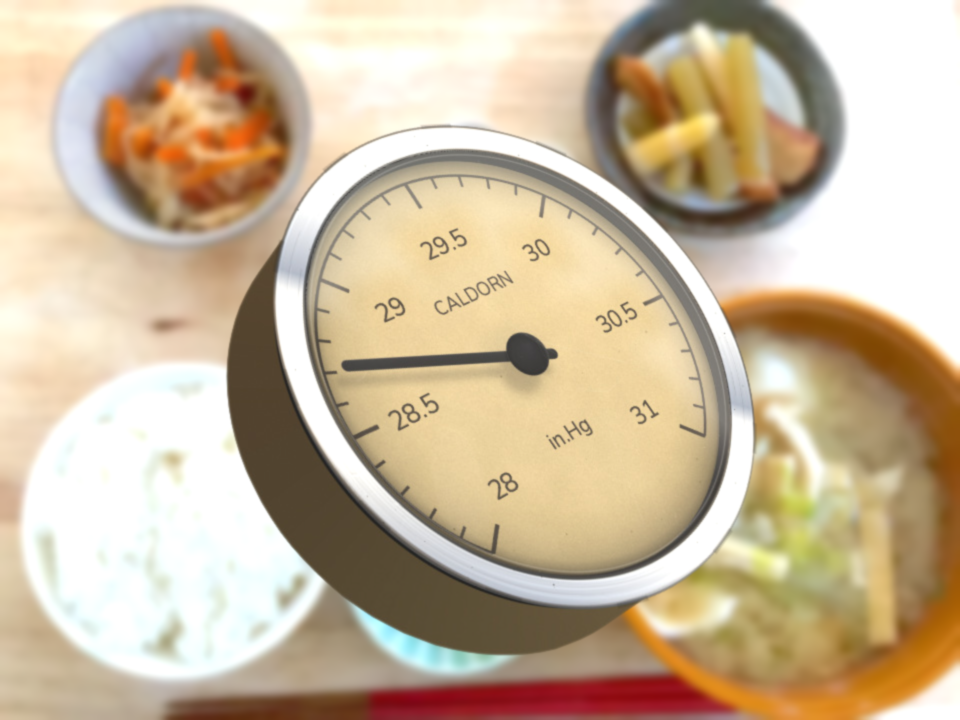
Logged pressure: 28.7 inHg
